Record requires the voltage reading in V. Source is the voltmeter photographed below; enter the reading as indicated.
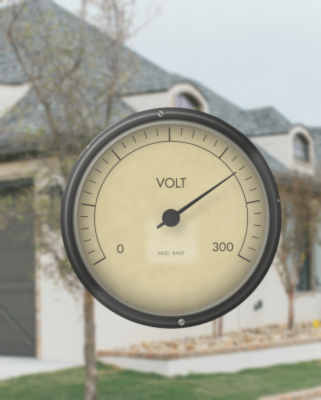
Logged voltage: 220 V
